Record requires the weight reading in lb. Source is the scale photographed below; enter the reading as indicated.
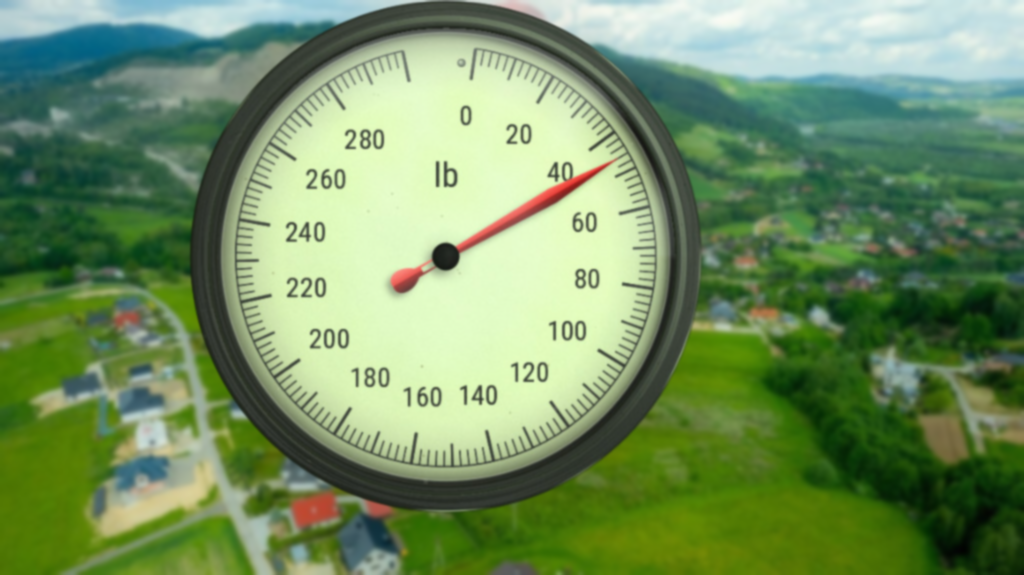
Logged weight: 46 lb
